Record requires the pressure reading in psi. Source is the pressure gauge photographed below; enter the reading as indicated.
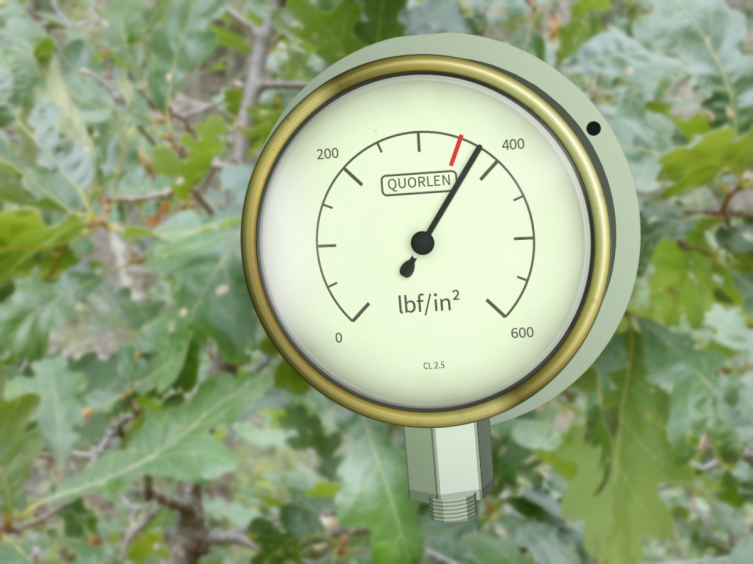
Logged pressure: 375 psi
